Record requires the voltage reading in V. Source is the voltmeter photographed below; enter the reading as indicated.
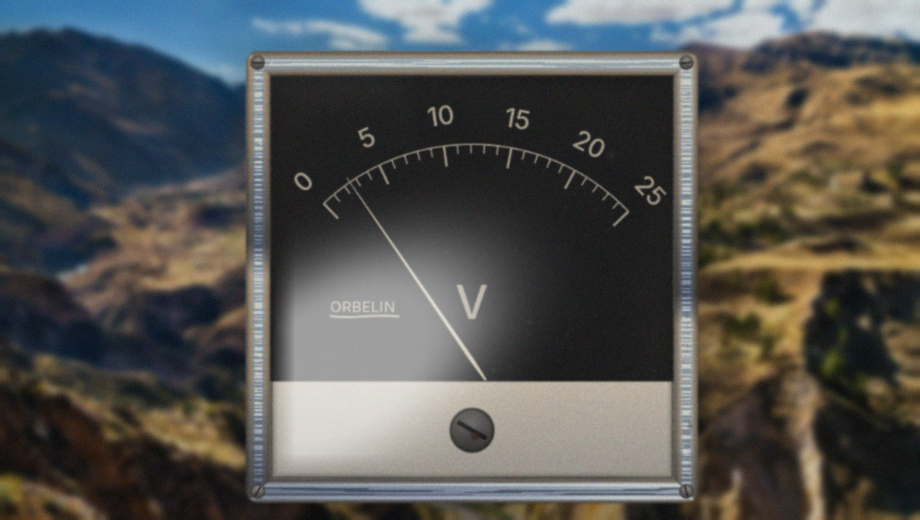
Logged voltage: 2.5 V
